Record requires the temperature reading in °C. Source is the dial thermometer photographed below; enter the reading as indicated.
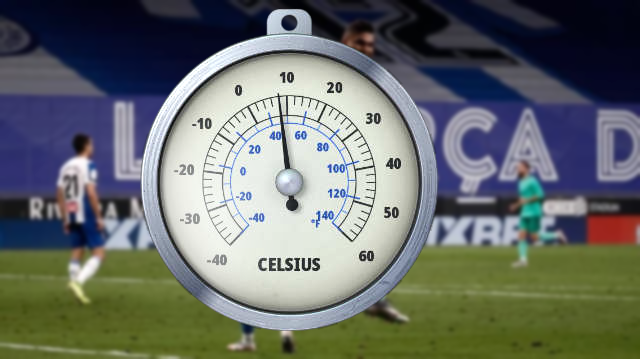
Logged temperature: 8 °C
